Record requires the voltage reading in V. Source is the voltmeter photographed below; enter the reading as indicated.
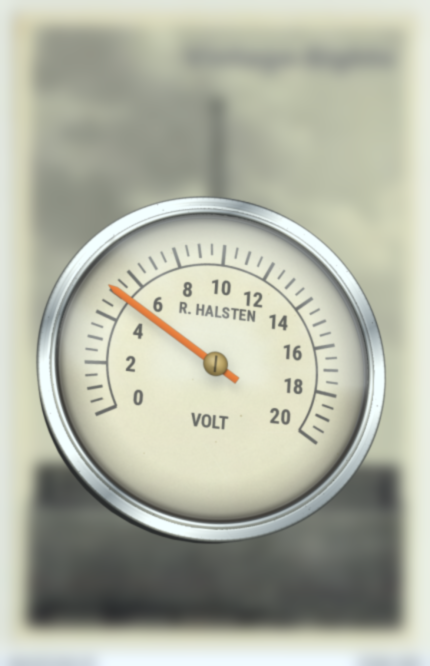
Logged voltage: 5 V
